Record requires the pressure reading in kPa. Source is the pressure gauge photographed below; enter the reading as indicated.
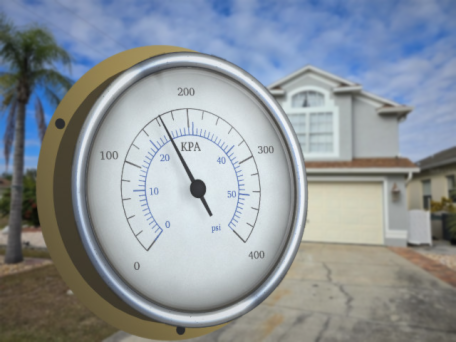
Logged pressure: 160 kPa
